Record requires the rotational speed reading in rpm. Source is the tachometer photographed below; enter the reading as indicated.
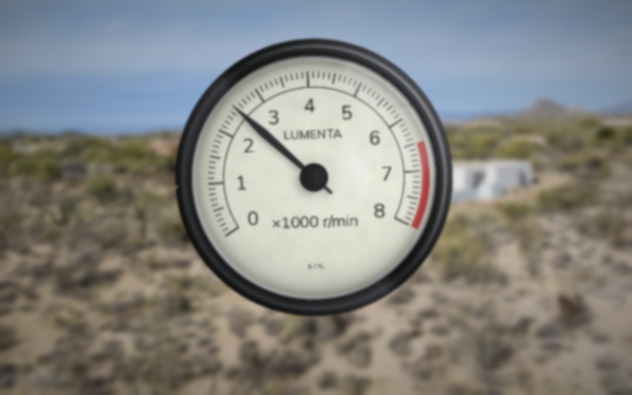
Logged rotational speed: 2500 rpm
